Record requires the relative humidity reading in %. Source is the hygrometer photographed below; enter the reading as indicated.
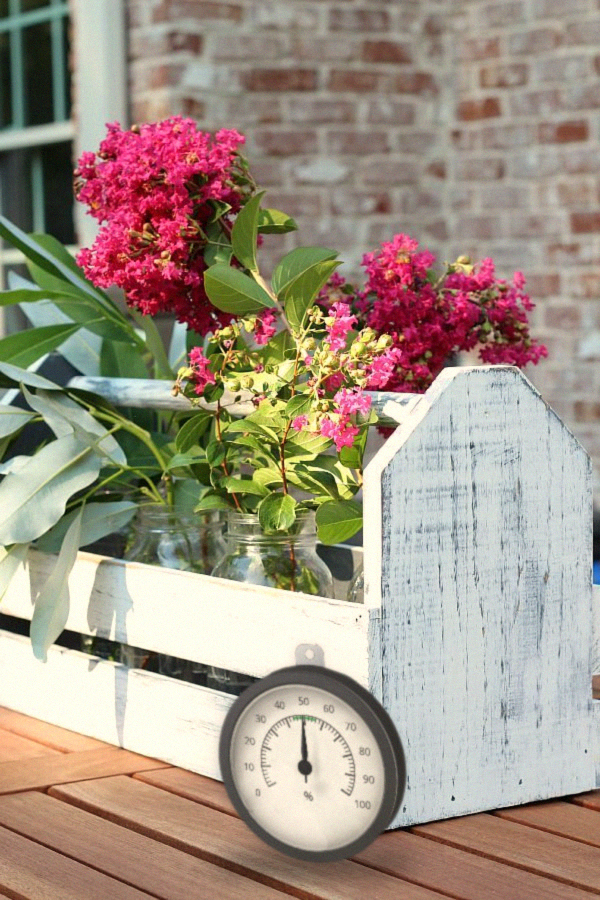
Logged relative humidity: 50 %
